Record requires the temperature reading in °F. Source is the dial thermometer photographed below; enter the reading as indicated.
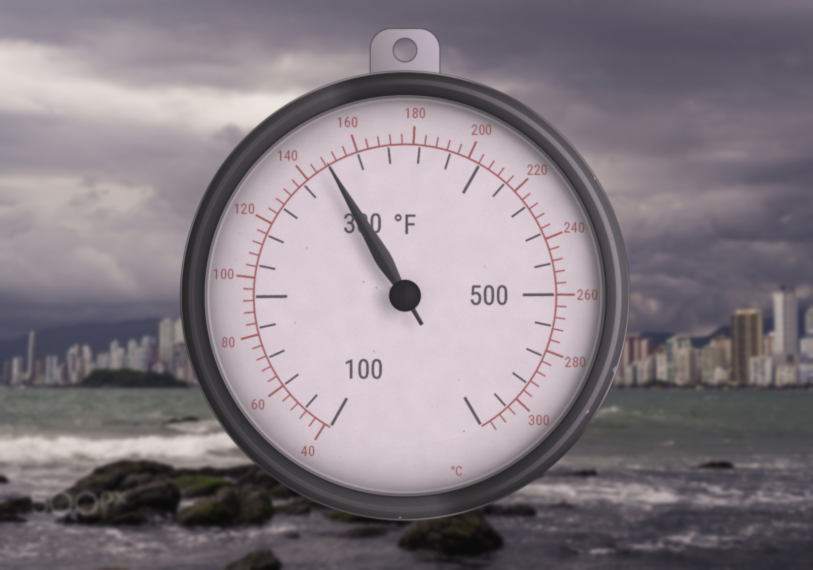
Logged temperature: 300 °F
